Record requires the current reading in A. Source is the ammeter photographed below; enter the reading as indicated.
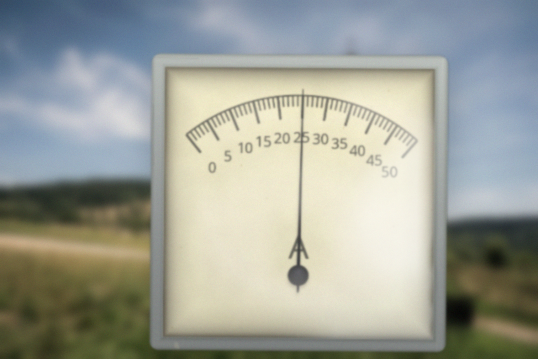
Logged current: 25 A
